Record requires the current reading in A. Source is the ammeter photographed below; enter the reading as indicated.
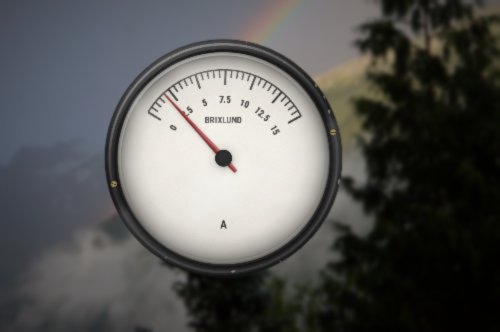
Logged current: 2 A
